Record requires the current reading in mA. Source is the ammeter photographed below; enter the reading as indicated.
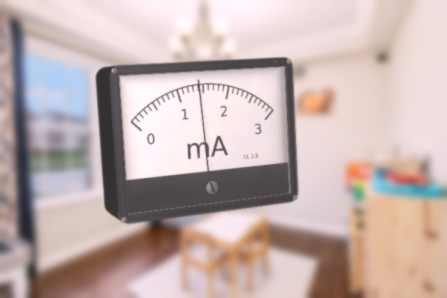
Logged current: 1.4 mA
